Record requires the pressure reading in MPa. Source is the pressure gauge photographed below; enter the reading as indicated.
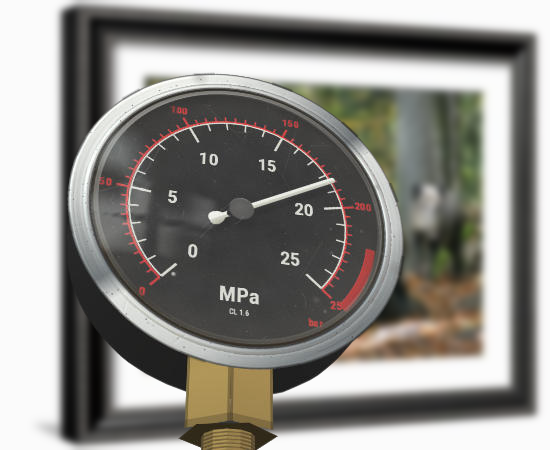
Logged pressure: 18.5 MPa
